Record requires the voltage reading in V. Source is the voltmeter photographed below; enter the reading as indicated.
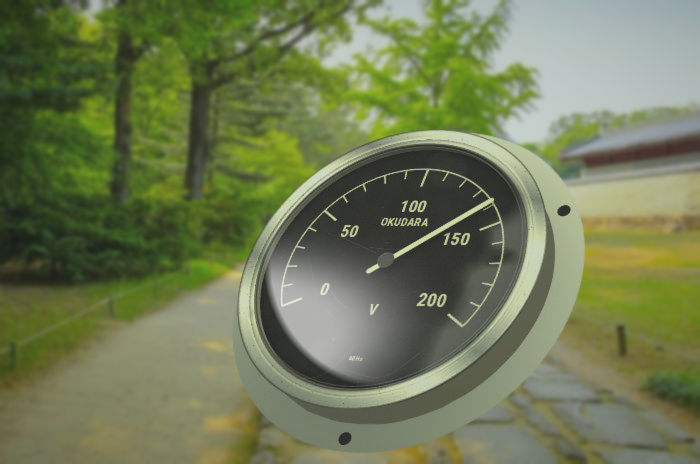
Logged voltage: 140 V
